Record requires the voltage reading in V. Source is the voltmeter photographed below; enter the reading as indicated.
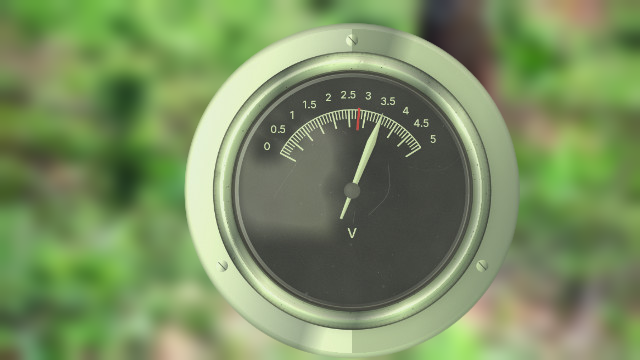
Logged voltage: 3.5 V
